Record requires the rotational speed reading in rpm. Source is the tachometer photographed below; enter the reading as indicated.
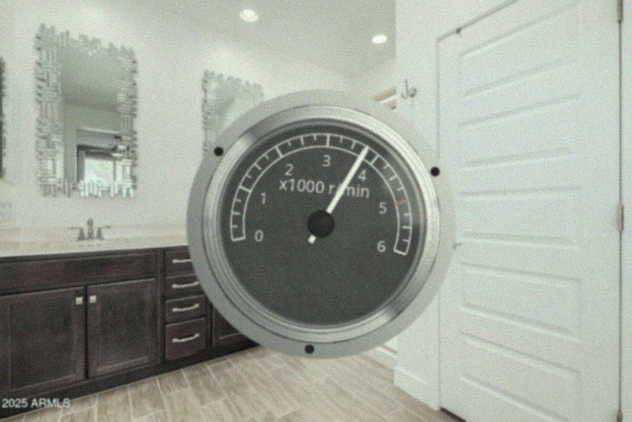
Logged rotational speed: 3750 rpm
